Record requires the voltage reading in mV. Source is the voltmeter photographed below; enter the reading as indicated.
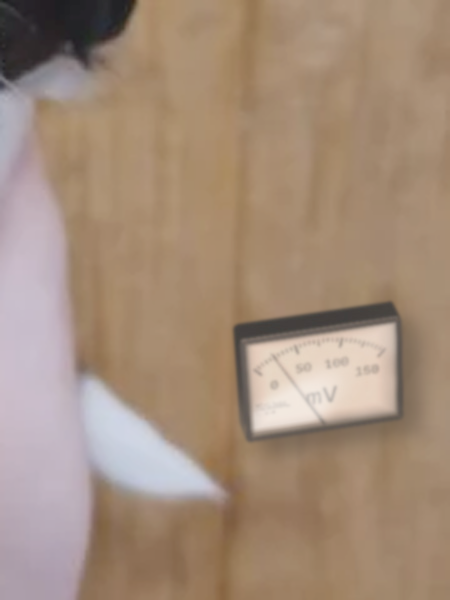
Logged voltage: 25 mV
